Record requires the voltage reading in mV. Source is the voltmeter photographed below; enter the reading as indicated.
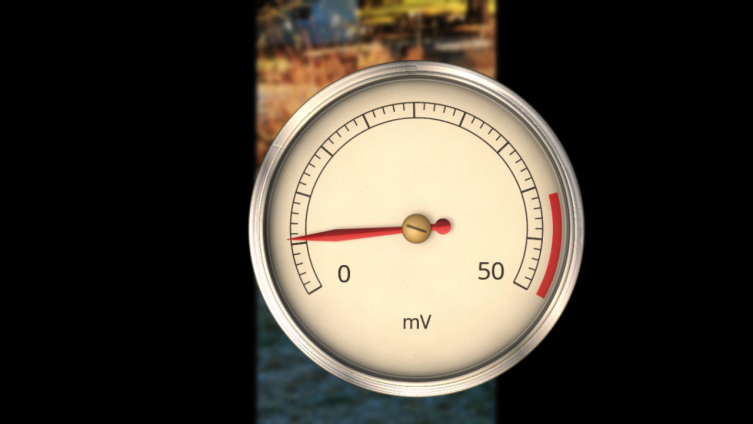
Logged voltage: 5.5 mV
